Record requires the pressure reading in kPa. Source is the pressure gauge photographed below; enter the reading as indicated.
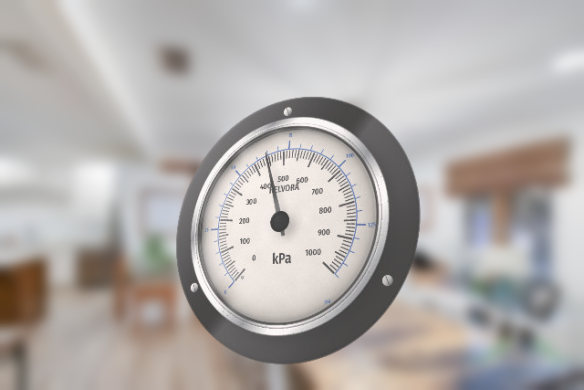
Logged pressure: 450 kPa
